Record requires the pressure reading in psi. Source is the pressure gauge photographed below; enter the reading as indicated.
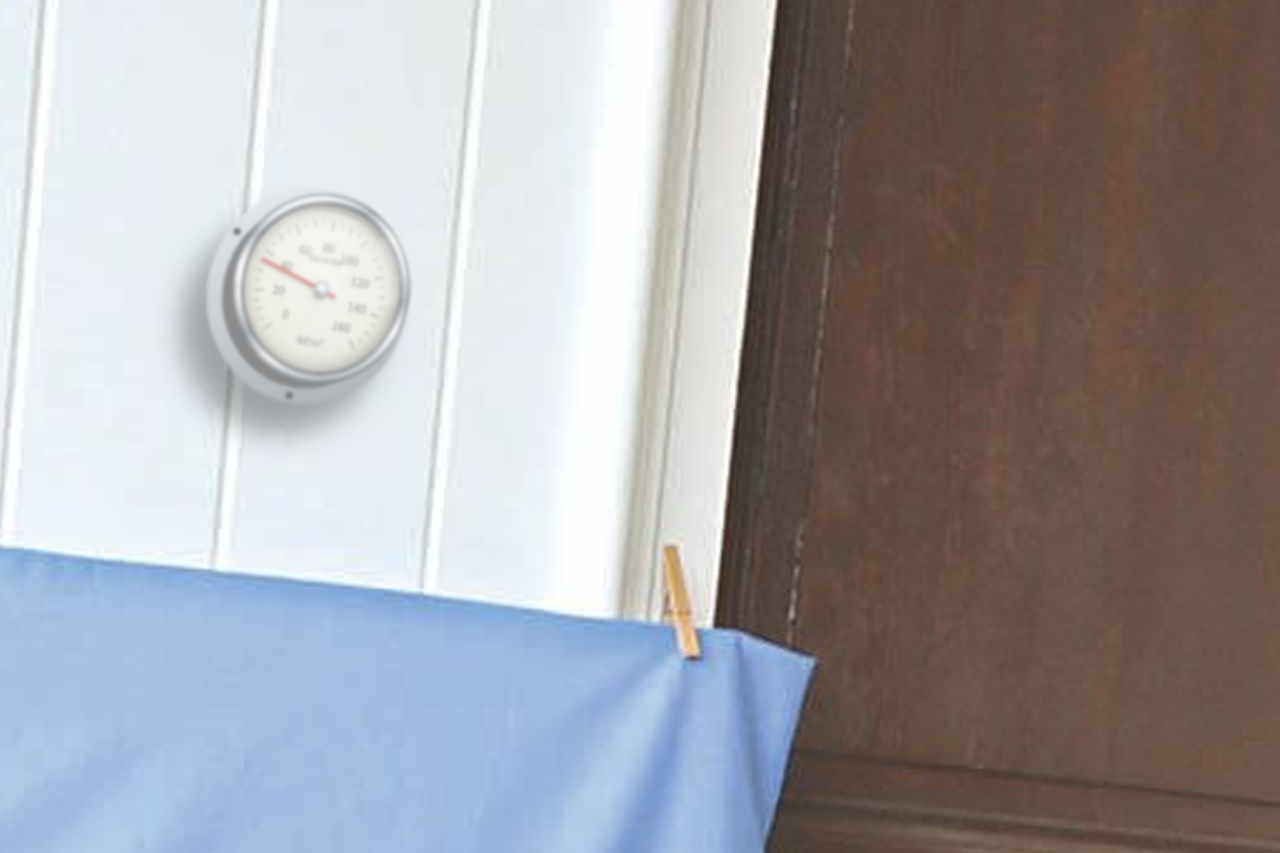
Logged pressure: 35 psi
